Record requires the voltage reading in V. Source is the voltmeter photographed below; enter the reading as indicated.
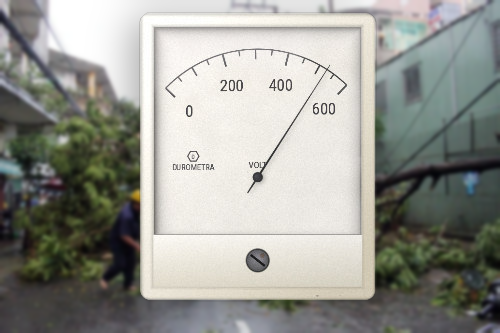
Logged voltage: 525 V
